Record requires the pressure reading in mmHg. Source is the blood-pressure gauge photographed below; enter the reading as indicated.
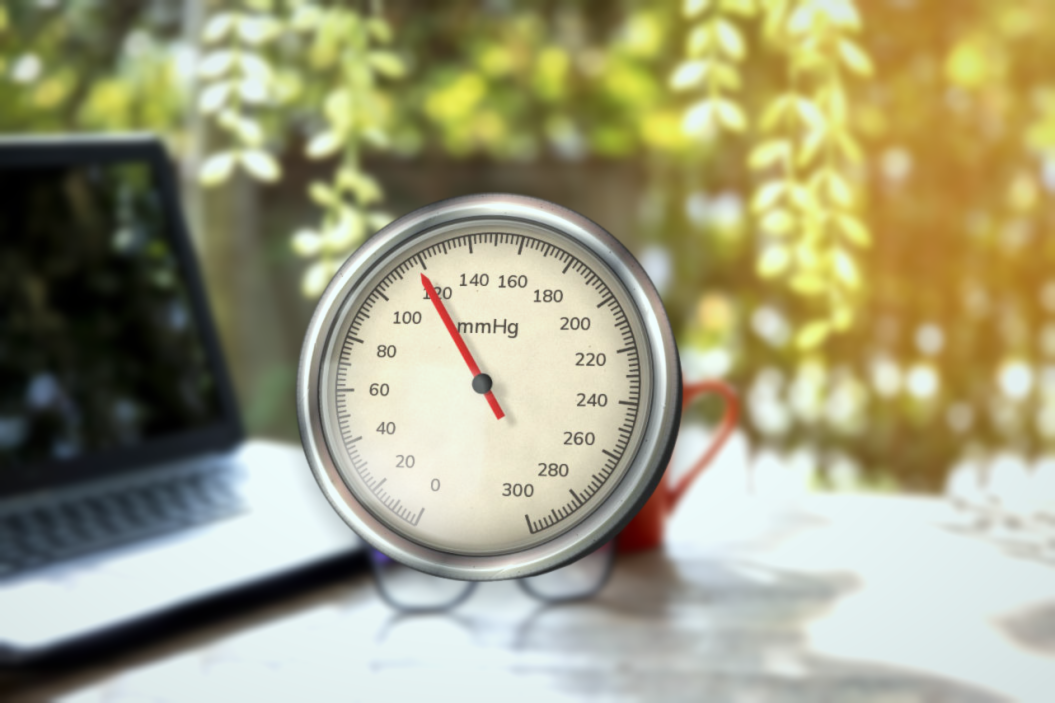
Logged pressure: 118 mmHg
